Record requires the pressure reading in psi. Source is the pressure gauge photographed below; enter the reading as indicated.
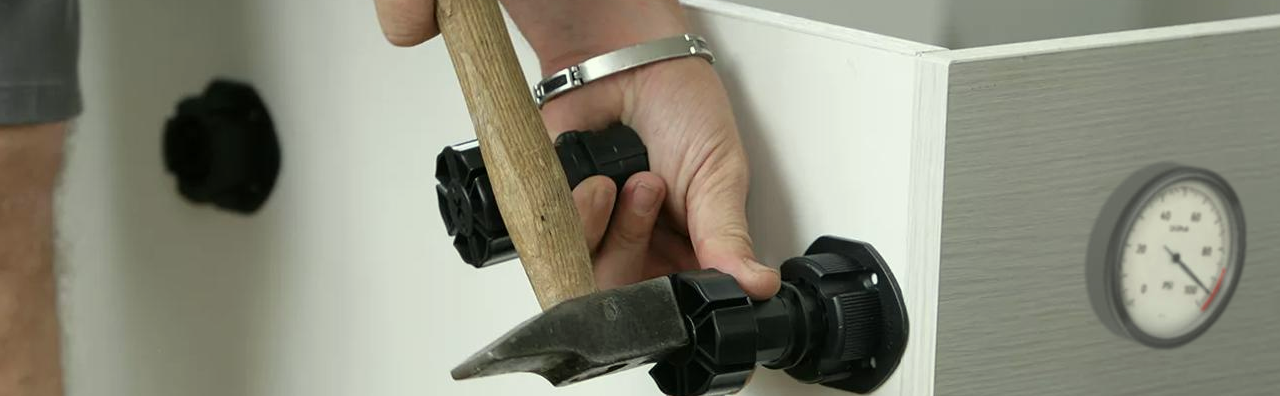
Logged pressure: 95 psi
